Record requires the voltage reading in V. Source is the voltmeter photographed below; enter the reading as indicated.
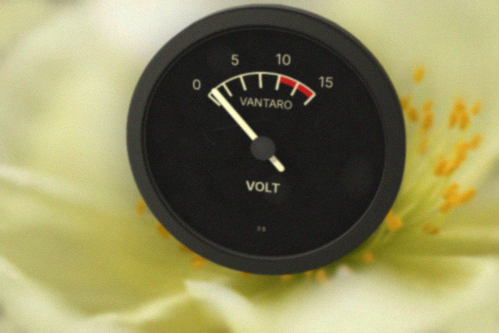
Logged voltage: 1.25 V
